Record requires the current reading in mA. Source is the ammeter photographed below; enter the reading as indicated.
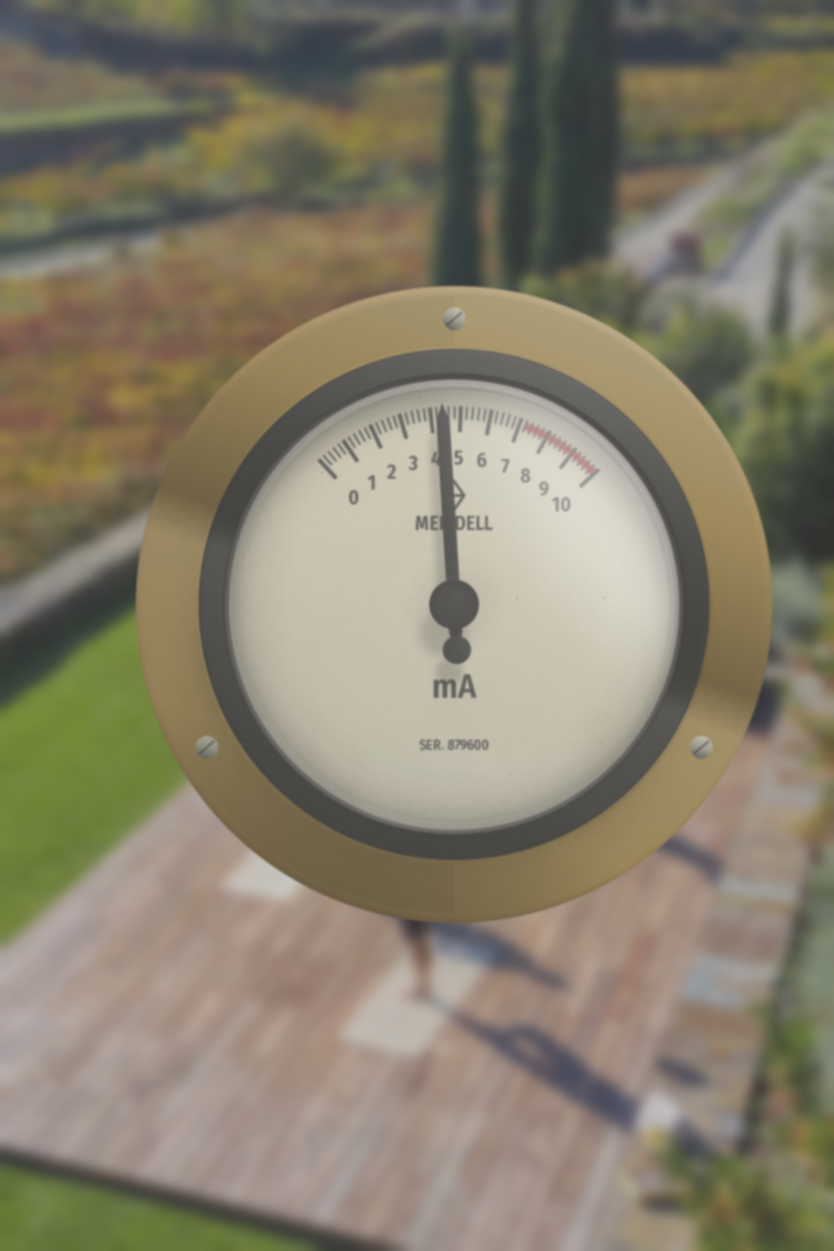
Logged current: 4.4 mA
